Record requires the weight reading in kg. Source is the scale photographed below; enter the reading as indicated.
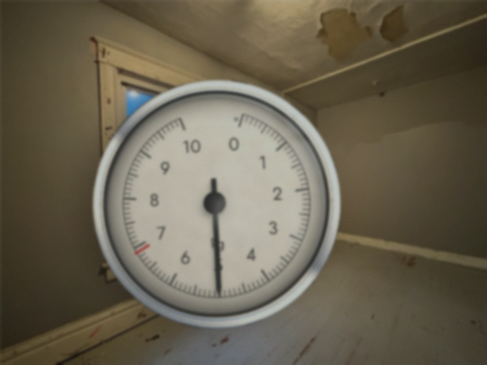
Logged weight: 5 kg
